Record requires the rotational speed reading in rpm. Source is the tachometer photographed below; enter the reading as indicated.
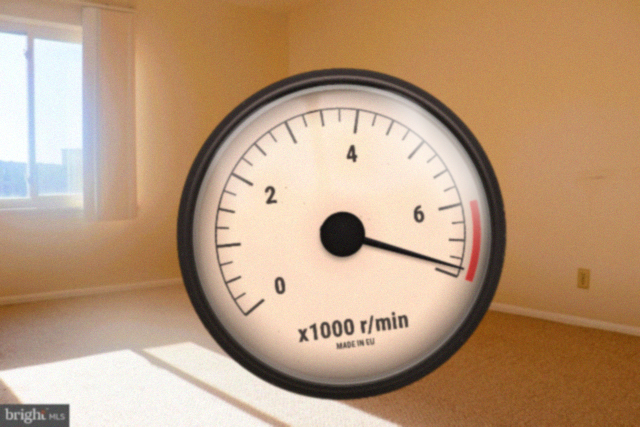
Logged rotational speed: 6875 rpm
